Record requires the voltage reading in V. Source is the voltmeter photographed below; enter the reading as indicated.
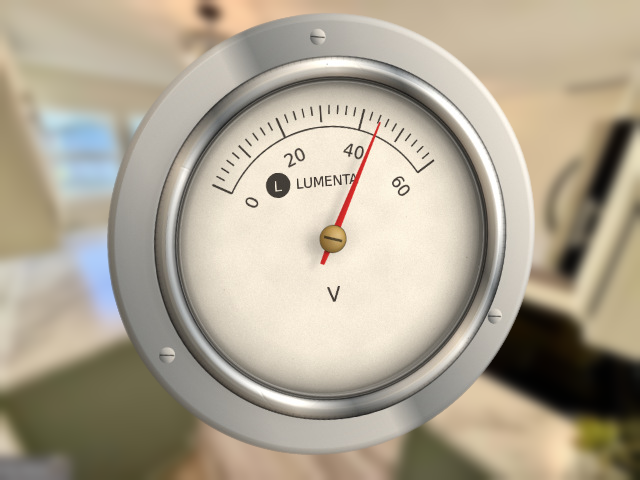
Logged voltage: 44 V
